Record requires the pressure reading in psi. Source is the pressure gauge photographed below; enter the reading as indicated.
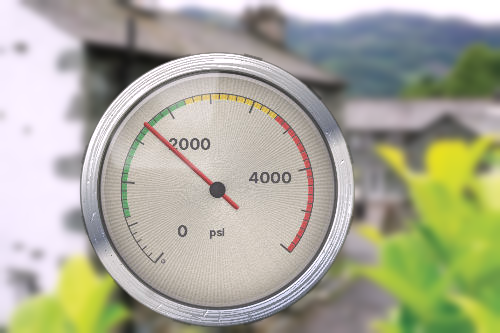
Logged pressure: 1700 psi
